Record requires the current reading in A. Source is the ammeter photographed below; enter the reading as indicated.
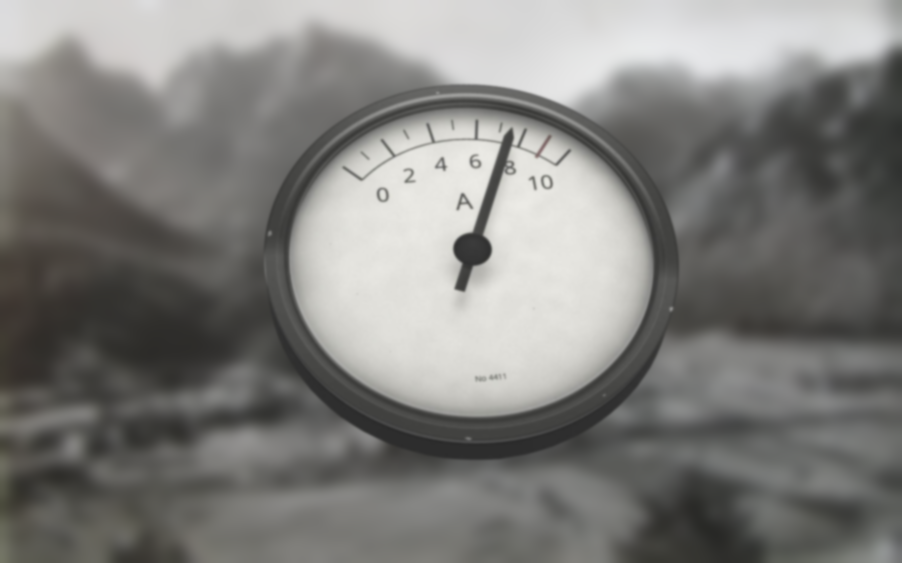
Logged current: 7.5 A
